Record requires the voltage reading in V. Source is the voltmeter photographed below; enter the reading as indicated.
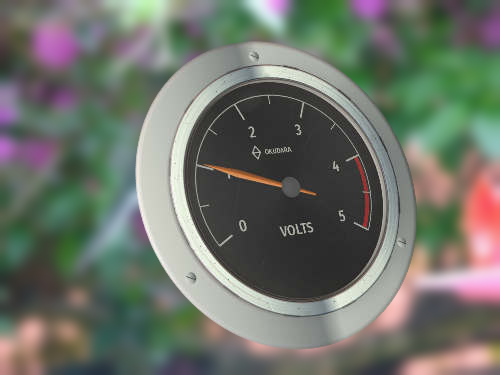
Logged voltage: 1 V
